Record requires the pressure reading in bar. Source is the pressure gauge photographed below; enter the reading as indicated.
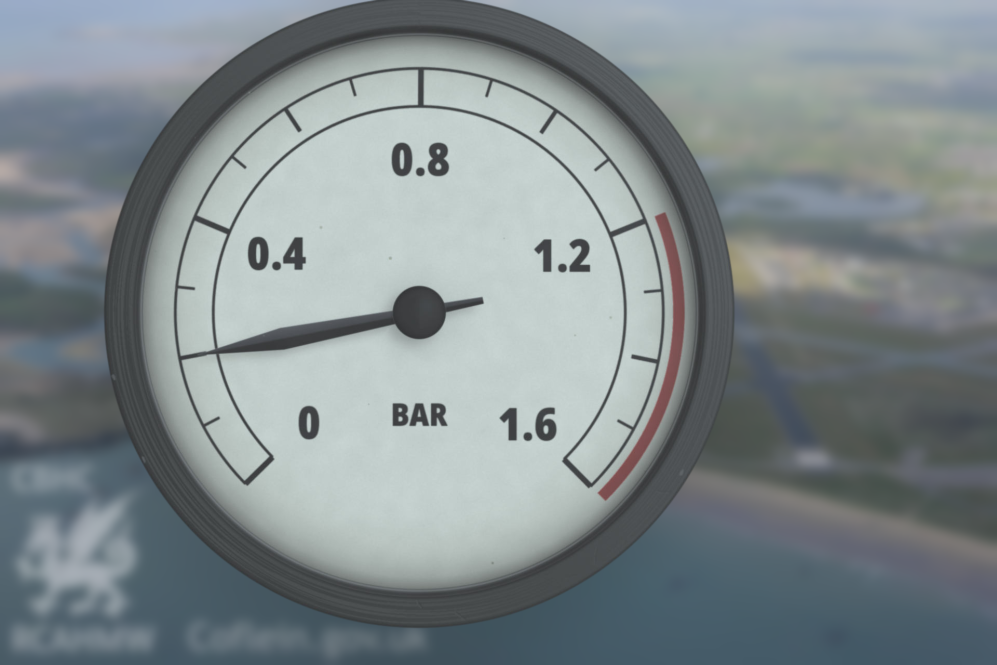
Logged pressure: 0.2 bar
